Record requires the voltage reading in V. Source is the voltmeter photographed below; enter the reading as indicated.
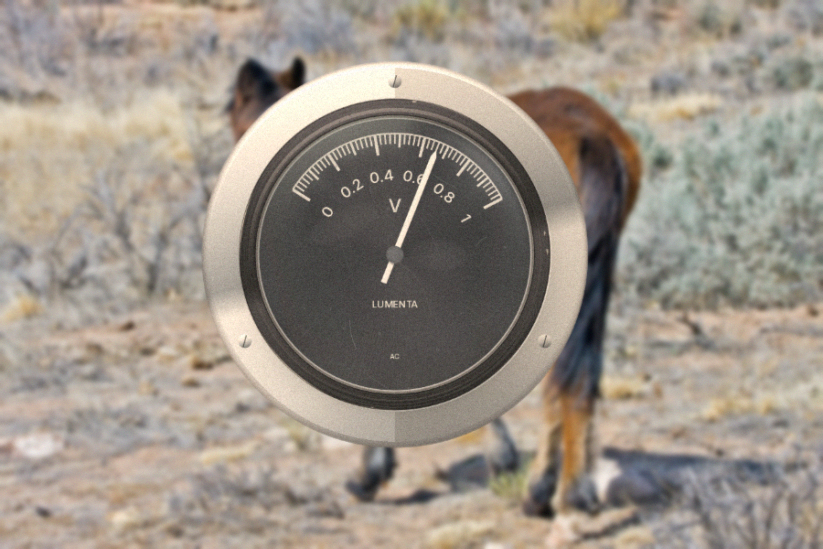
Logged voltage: 0.66 V
